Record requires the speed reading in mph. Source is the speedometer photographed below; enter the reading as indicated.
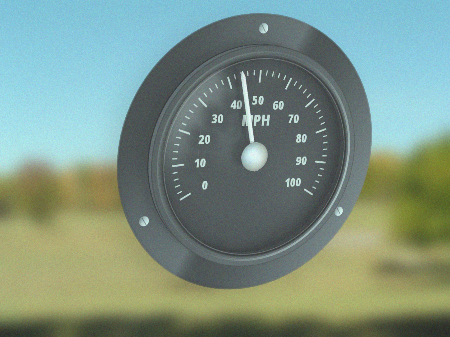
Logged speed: 44 mph
